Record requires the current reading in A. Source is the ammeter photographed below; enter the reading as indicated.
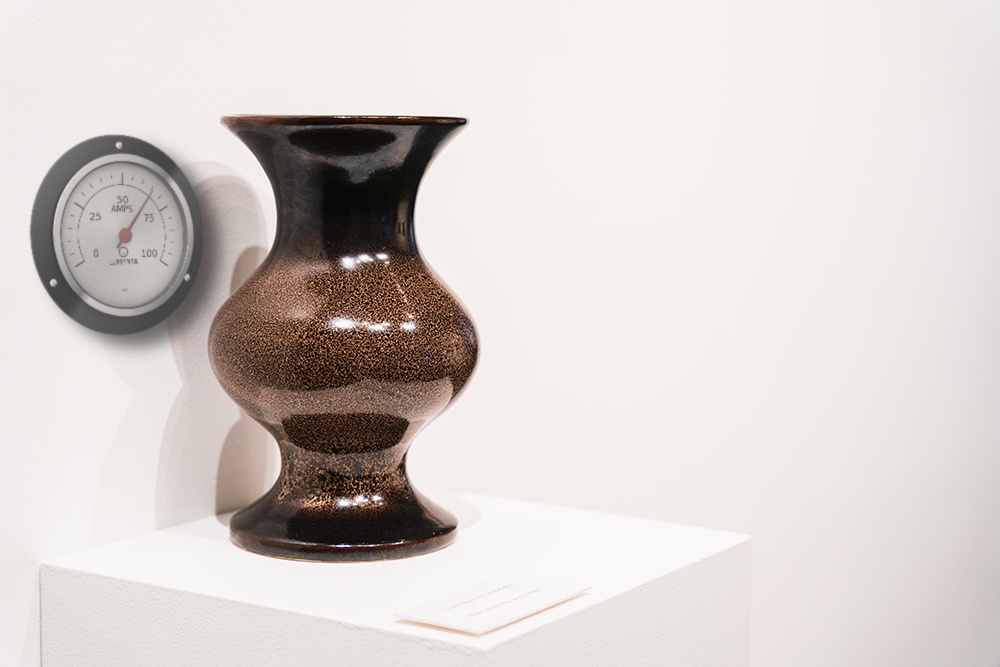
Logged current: 65 A
